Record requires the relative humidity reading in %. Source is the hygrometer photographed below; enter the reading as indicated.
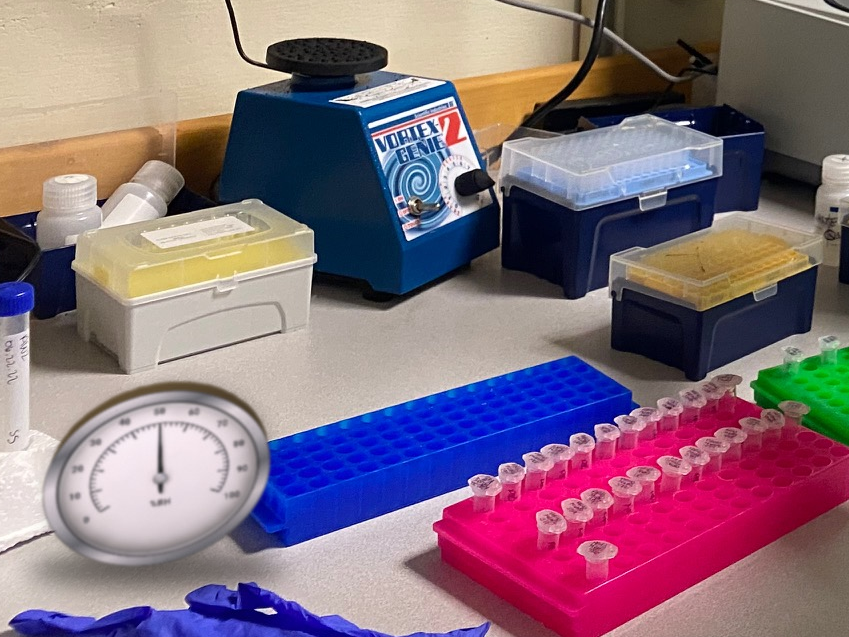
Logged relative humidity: 50 %
